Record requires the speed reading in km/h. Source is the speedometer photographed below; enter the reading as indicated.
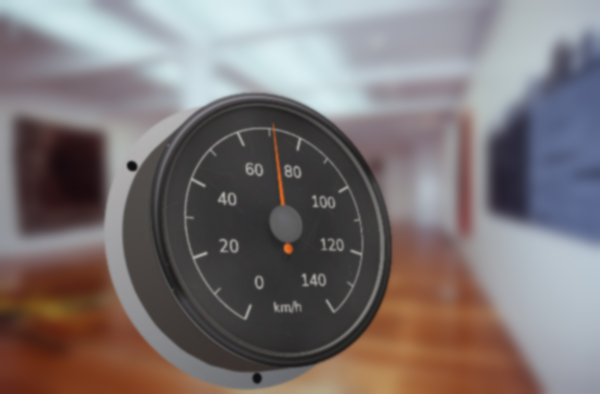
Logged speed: 70 km/h
